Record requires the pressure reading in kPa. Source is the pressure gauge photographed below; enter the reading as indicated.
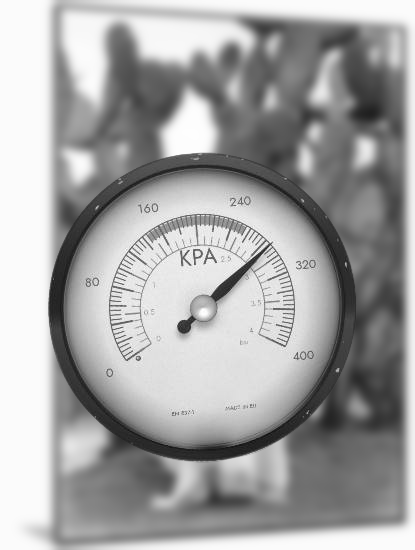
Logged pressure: 285 kPa
